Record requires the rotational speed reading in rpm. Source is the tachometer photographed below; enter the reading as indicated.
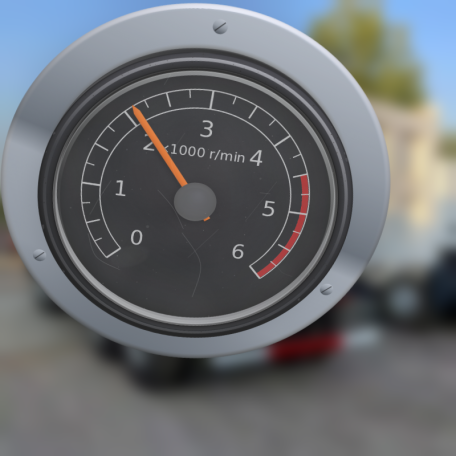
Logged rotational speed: 2125 rpm
